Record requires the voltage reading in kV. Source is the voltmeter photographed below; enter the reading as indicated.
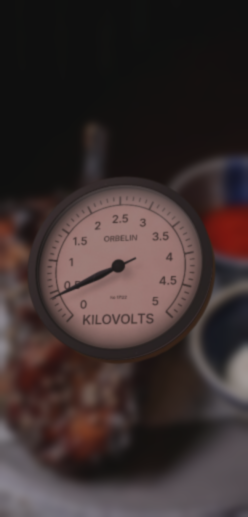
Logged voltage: 0.4 kV
